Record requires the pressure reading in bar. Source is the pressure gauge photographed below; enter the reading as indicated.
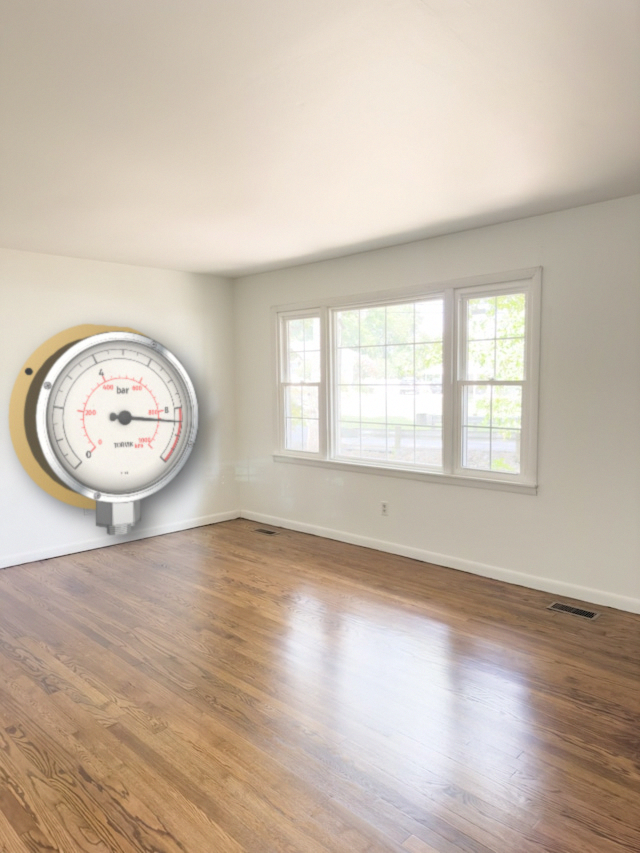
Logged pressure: 8.5 bar
